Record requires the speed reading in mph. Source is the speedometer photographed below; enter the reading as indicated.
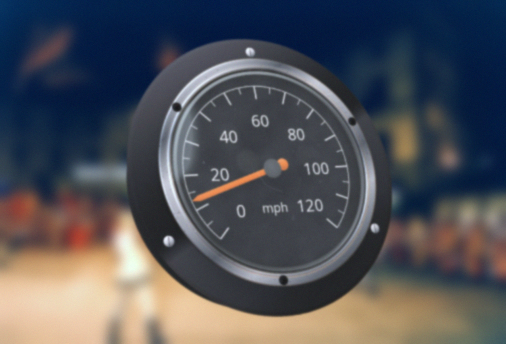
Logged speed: 12.5 mph
